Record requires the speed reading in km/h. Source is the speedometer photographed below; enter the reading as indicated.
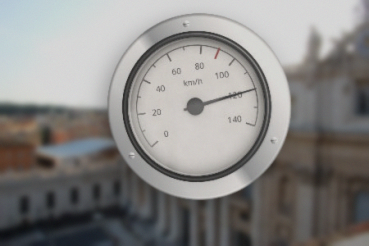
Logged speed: 120 km/h
